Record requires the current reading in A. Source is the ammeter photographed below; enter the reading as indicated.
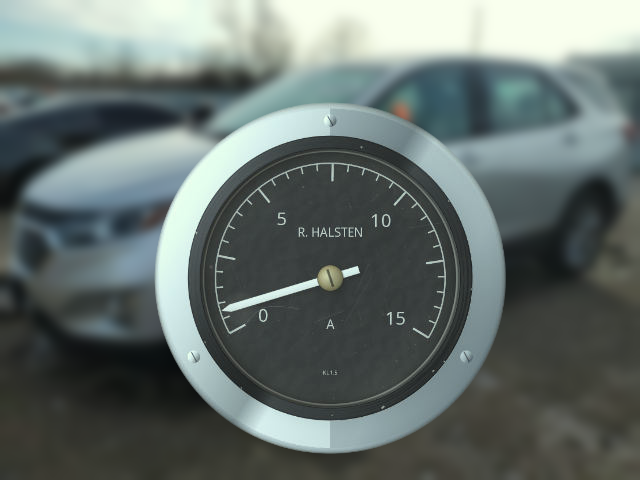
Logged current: 0.75 A
